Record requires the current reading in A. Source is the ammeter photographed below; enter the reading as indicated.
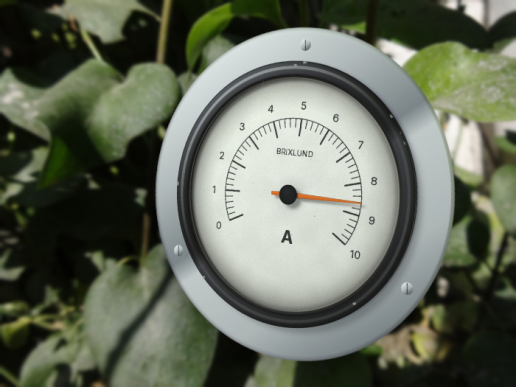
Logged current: 8.6 A
